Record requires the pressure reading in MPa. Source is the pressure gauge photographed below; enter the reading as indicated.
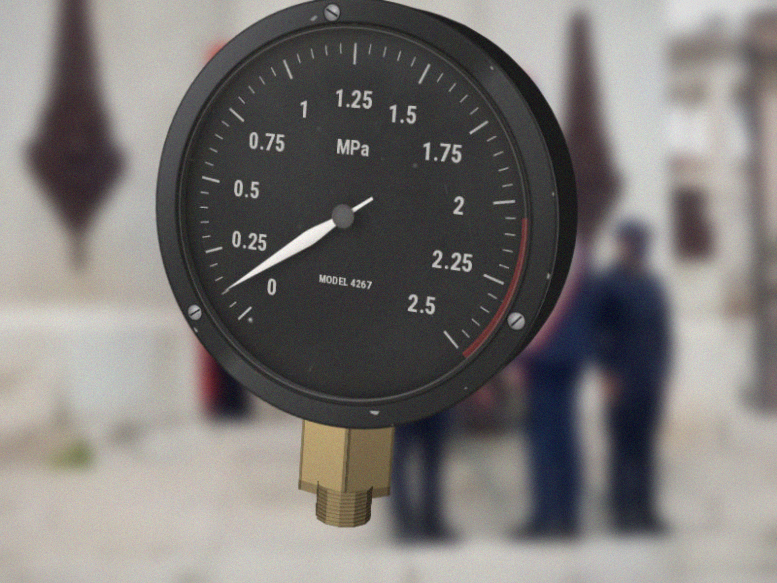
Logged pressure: 0.1 MPa
